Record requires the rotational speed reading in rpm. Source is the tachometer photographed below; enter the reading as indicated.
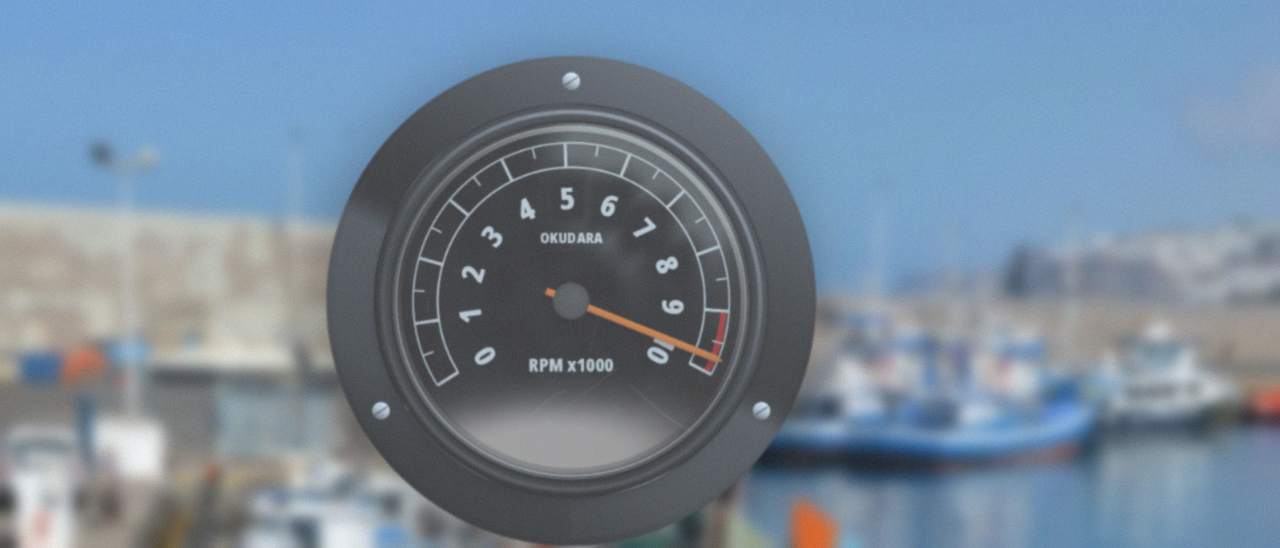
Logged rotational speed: 9750 rpm
